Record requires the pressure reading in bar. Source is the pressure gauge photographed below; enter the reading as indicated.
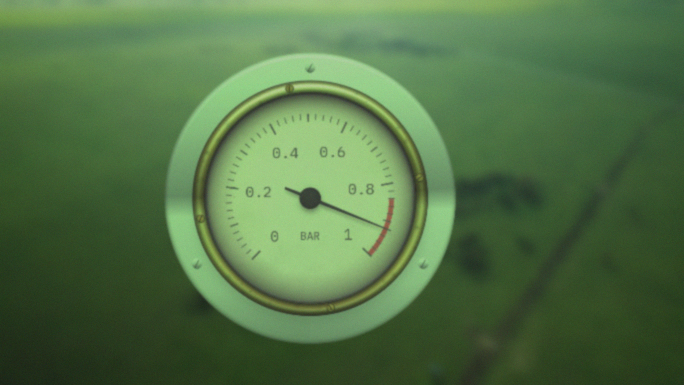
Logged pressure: 0.92 bar
